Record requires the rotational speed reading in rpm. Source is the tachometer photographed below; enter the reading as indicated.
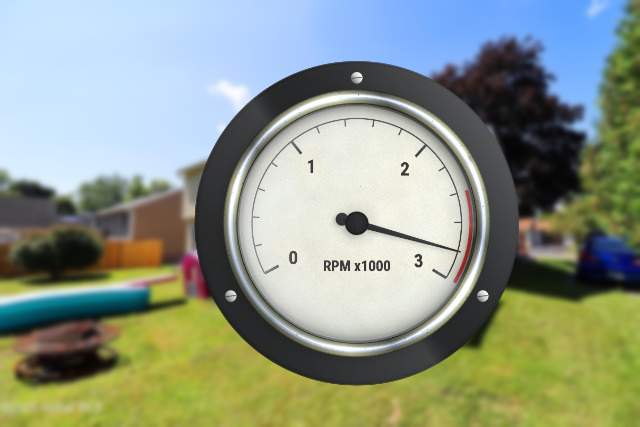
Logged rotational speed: 2800 rpm
